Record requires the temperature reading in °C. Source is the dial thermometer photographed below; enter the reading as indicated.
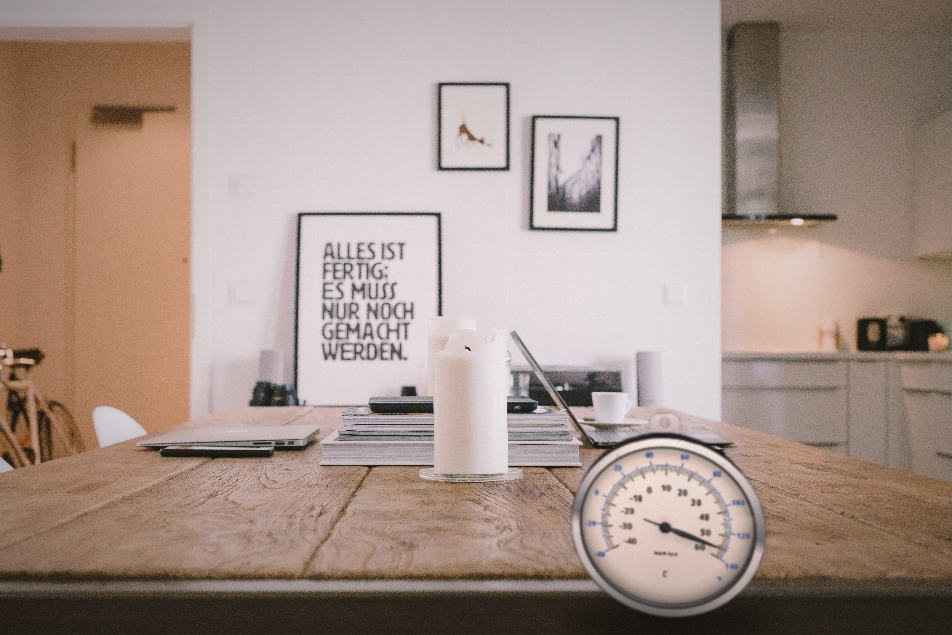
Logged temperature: 55 °C
